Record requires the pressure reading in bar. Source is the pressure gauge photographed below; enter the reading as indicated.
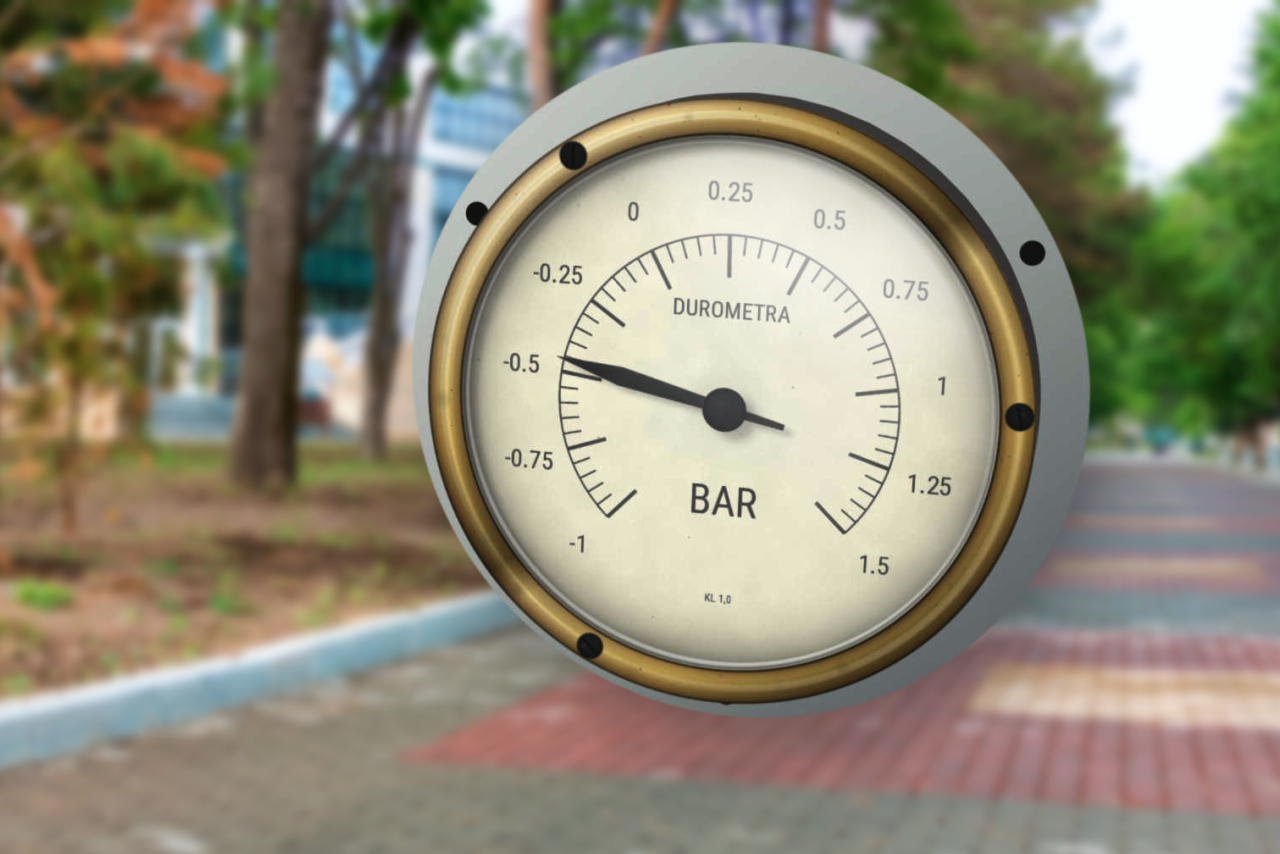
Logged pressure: -0.45 bar
